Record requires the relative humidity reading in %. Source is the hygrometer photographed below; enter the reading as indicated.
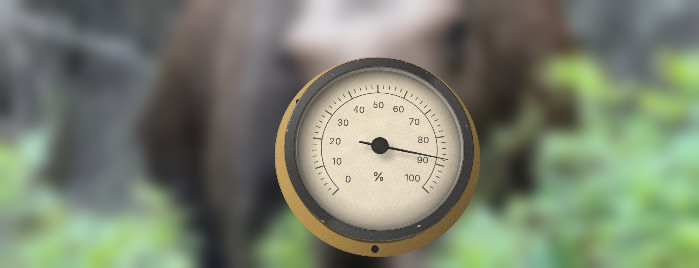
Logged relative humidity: 88 %
